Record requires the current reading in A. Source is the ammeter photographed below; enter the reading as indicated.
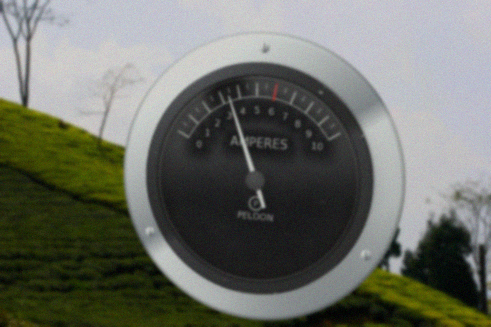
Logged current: 3.5 A
